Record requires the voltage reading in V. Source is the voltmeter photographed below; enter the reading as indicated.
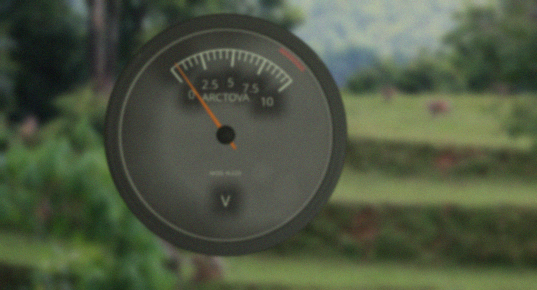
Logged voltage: 0.5 V
